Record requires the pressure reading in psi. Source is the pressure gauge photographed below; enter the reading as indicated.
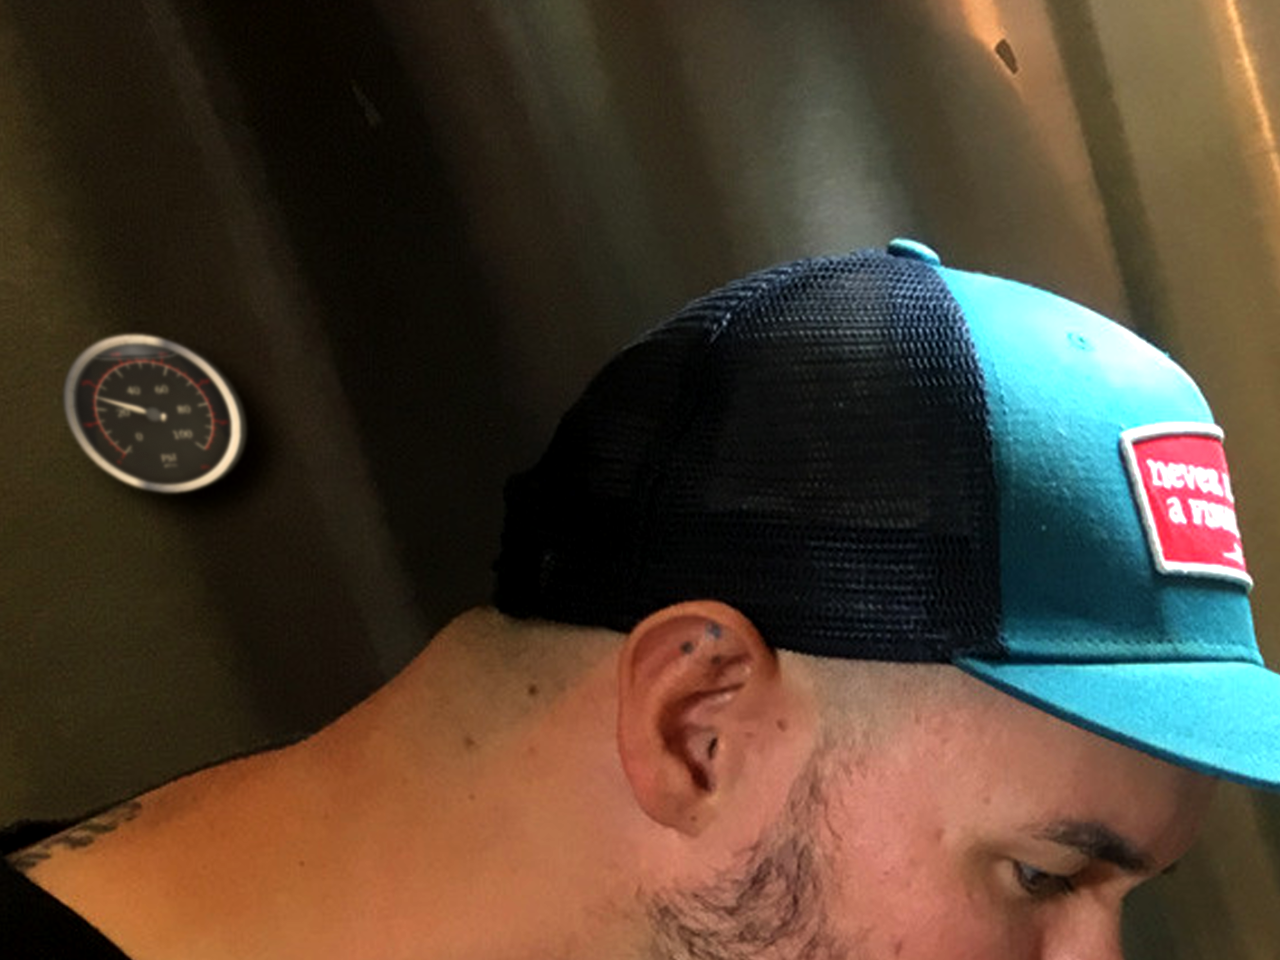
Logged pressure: 25 psi
